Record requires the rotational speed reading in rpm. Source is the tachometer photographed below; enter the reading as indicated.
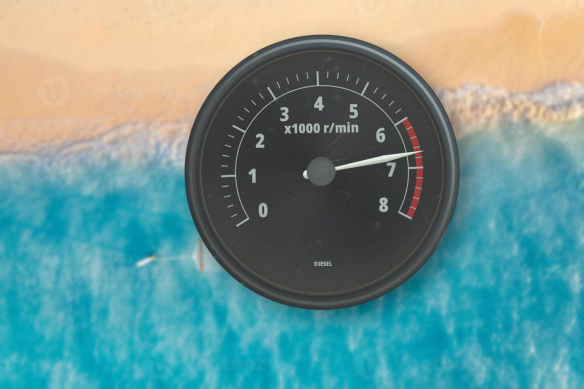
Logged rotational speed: 6700 rpm
